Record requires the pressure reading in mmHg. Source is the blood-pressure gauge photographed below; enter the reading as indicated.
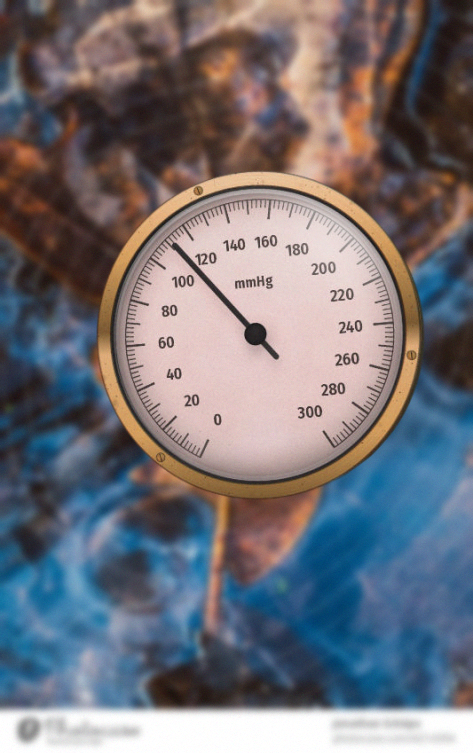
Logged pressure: 112 mmHg
